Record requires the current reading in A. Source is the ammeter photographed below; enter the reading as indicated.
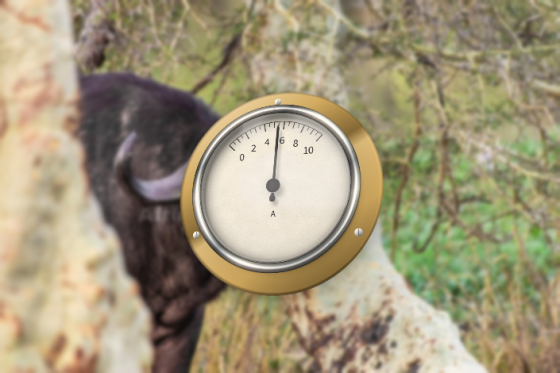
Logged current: 5.5 A
